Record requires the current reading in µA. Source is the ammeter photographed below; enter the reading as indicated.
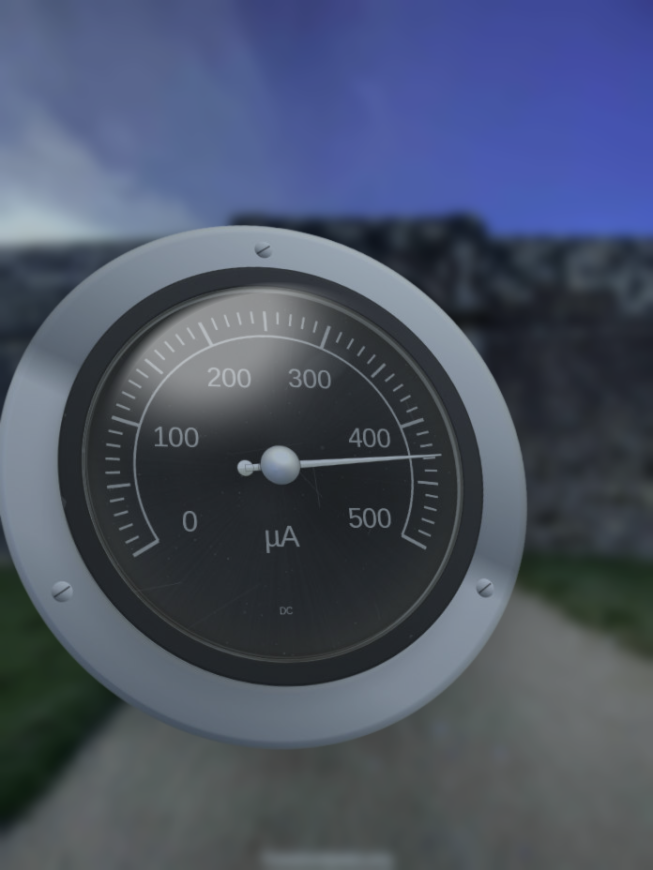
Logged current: 430 µA
